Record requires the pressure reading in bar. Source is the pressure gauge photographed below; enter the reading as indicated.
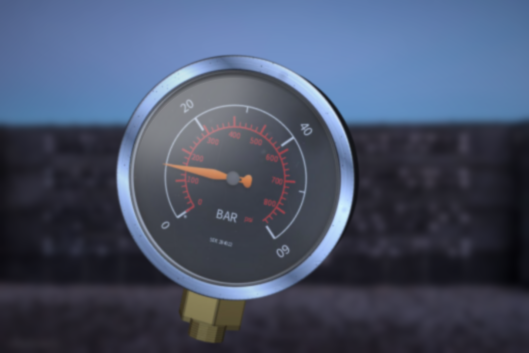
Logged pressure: 10 bar
